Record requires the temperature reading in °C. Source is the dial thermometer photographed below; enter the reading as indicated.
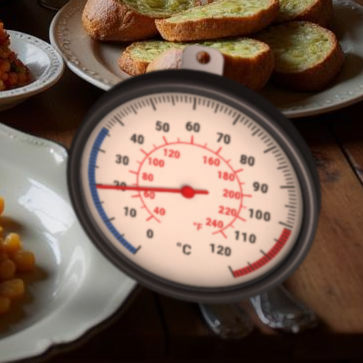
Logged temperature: 20 °C
